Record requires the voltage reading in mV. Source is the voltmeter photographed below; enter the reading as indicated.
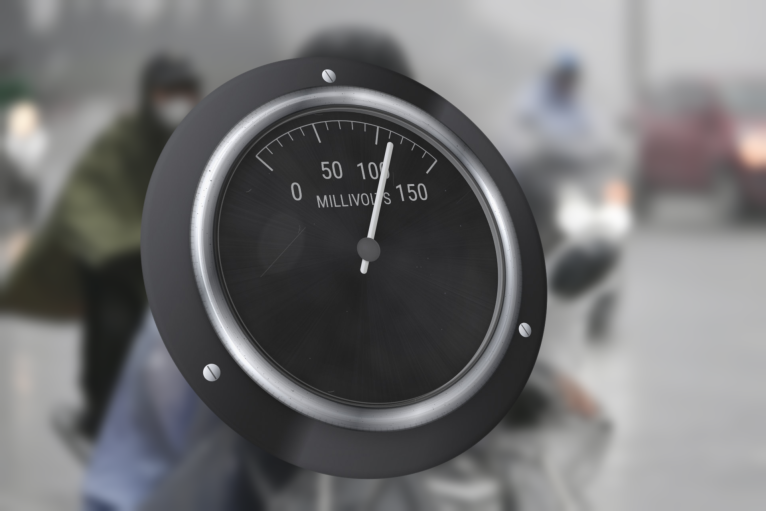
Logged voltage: 110 mV
